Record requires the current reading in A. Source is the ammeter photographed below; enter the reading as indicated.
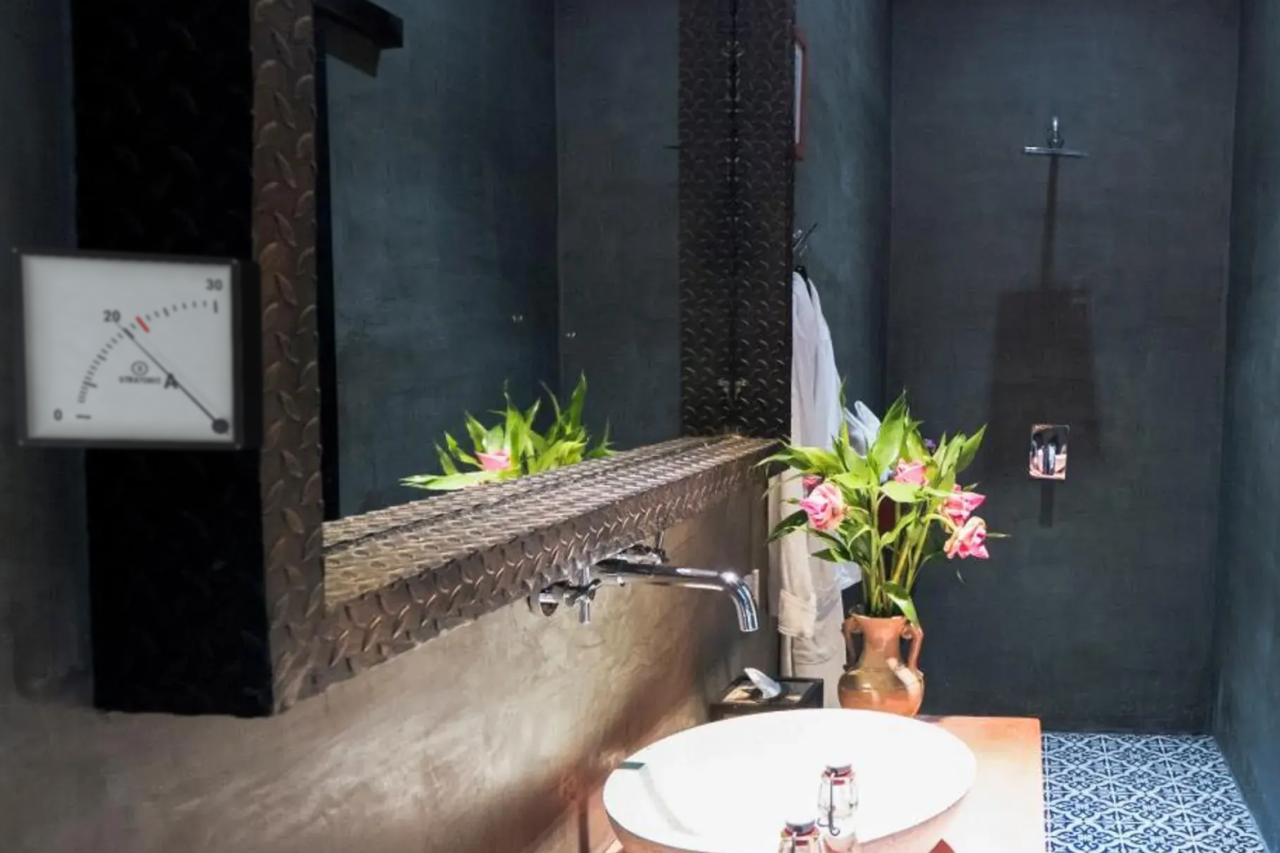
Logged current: 20 A
